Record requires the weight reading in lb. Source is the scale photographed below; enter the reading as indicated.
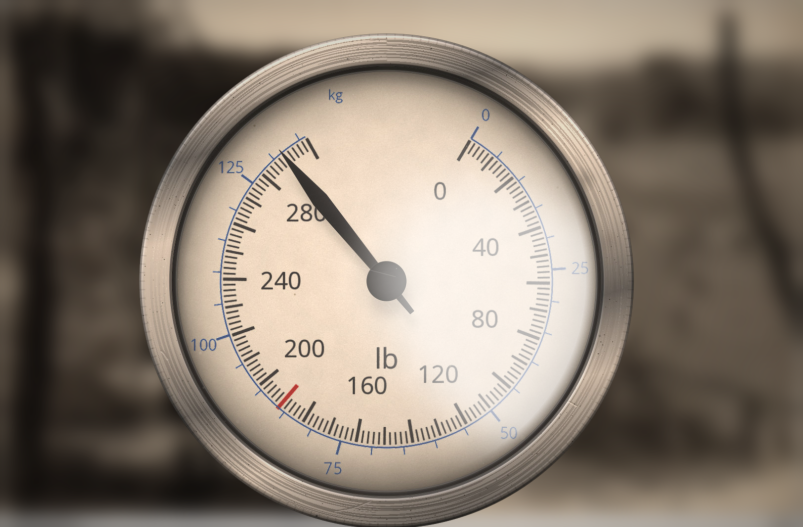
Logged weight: 290 lb
